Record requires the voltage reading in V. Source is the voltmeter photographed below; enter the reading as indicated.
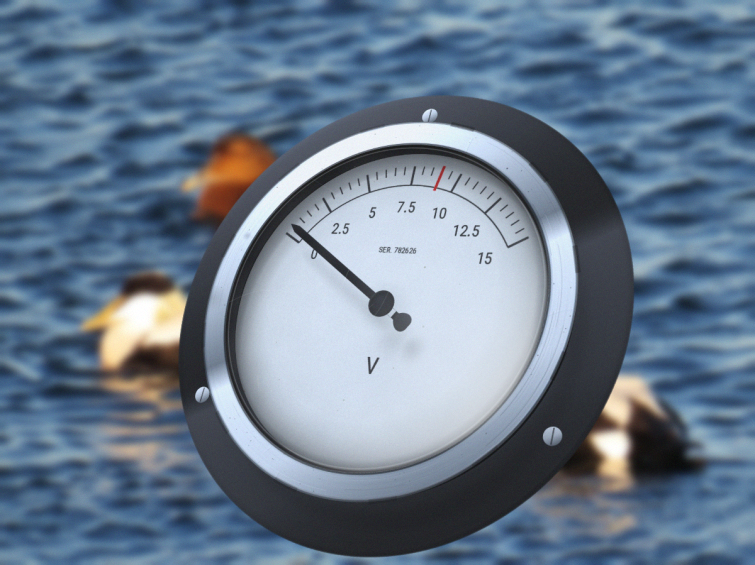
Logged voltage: 0.5 V
